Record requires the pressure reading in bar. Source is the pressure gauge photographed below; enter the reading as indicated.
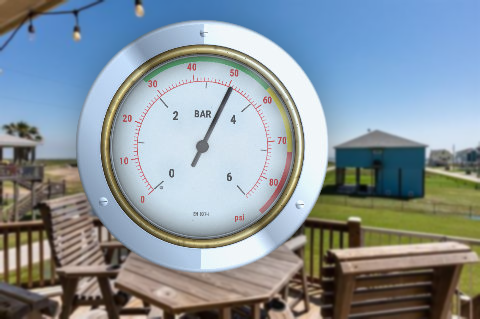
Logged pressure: 3.5 bar
